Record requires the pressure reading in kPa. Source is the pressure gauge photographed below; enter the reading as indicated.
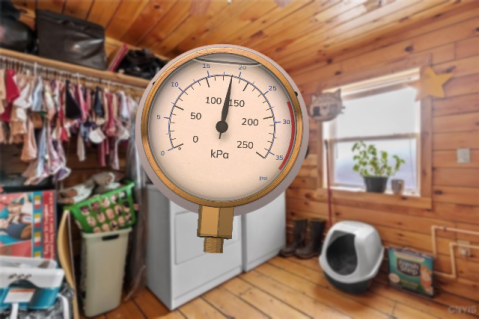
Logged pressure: 130 kPa
